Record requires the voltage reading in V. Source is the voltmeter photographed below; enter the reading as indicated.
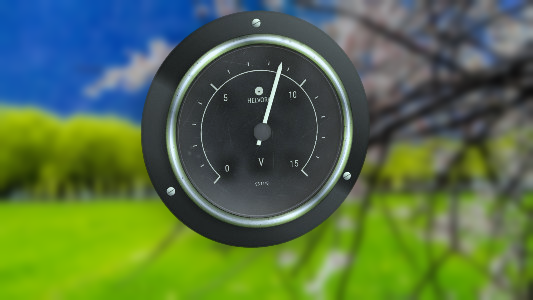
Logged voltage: 8.5 V
